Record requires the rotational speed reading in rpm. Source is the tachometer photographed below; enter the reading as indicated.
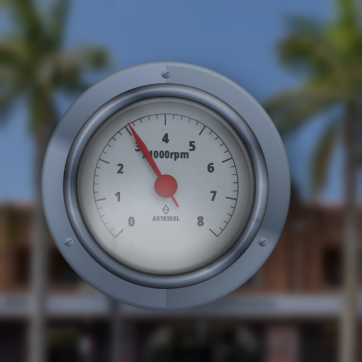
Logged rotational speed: 3100 rpm
